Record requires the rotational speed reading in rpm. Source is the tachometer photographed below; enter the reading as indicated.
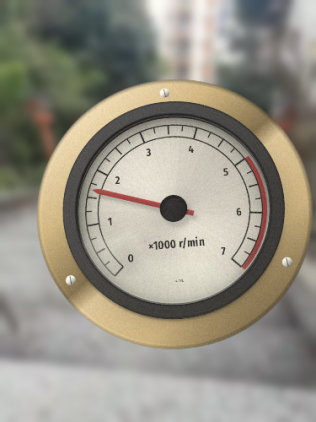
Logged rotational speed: 1625 rpm
